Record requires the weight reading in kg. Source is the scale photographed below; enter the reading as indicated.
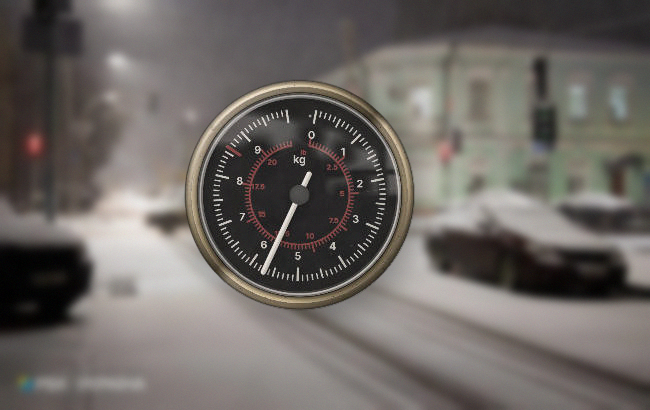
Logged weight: 5.7 kg
